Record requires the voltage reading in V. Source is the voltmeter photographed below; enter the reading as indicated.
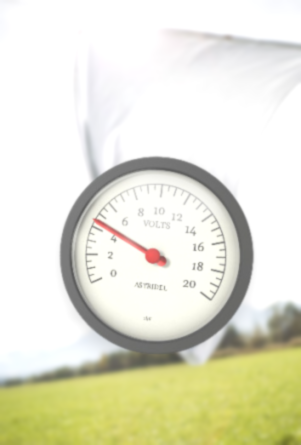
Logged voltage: 4.5 V
